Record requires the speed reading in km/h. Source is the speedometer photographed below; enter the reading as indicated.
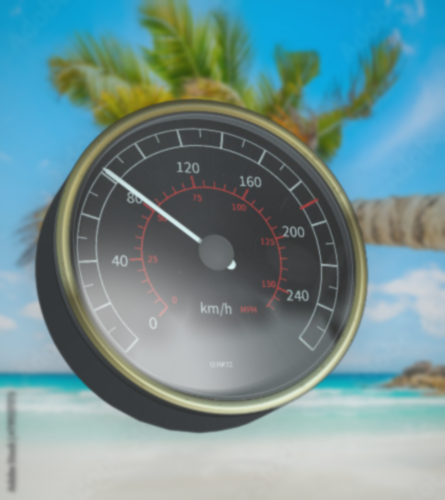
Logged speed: 80 km/h
